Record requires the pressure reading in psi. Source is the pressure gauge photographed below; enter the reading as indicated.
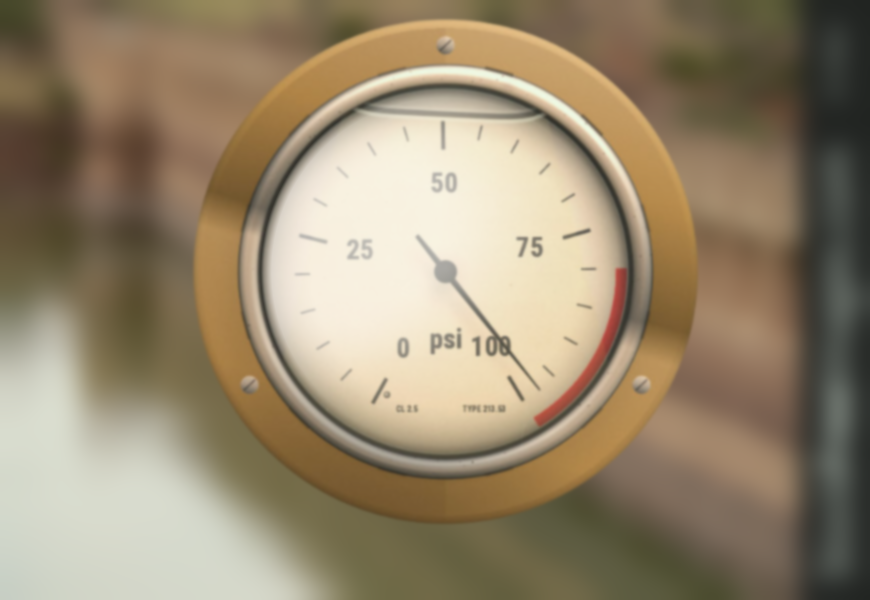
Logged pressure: 97.5 psi
